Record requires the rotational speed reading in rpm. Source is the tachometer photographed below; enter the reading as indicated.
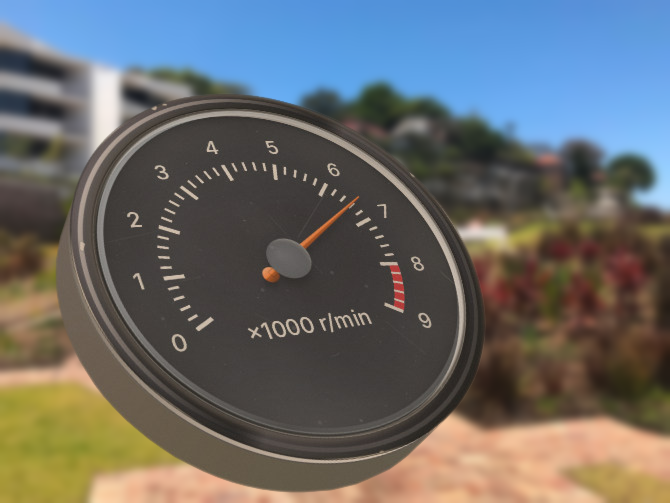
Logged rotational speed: 6600 rpm
